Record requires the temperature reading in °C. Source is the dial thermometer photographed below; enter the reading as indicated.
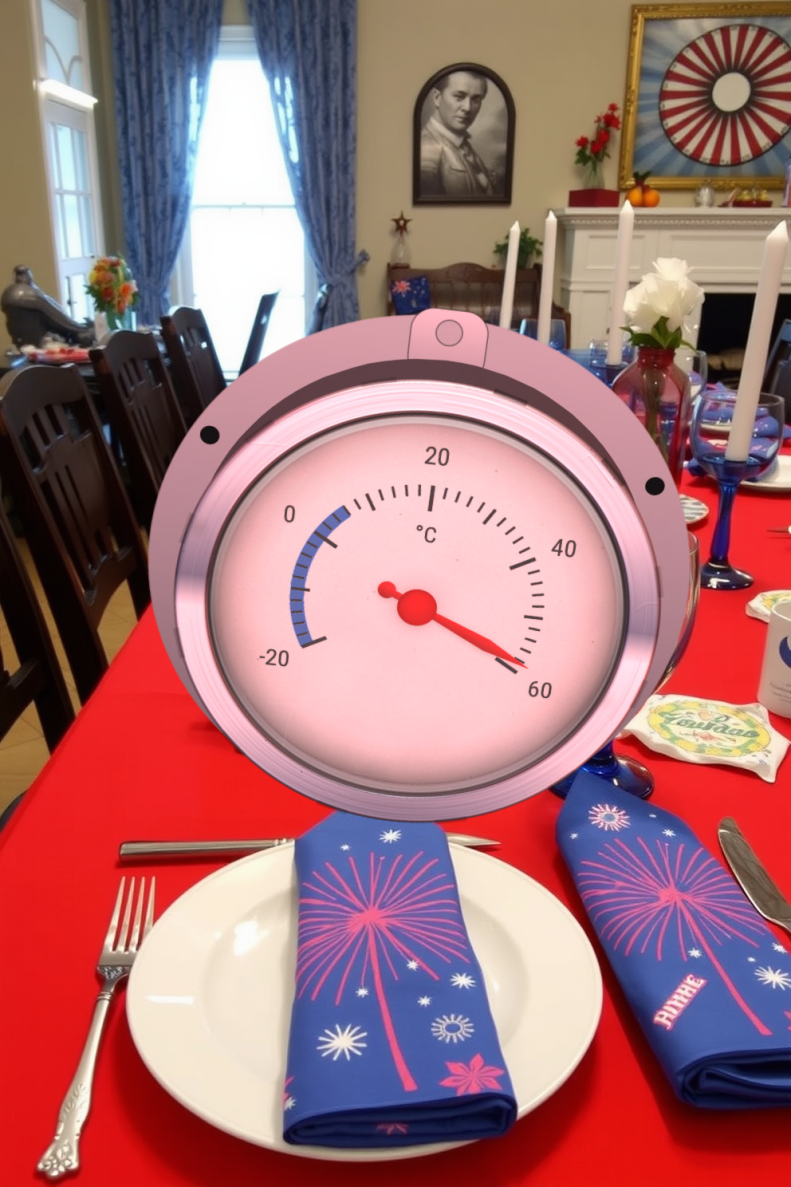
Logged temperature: 58 °C
